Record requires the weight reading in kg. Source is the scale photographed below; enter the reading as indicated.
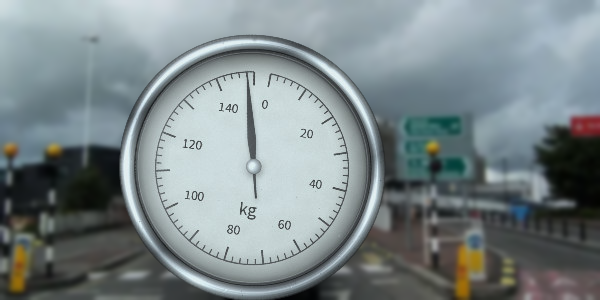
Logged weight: 148 kg
